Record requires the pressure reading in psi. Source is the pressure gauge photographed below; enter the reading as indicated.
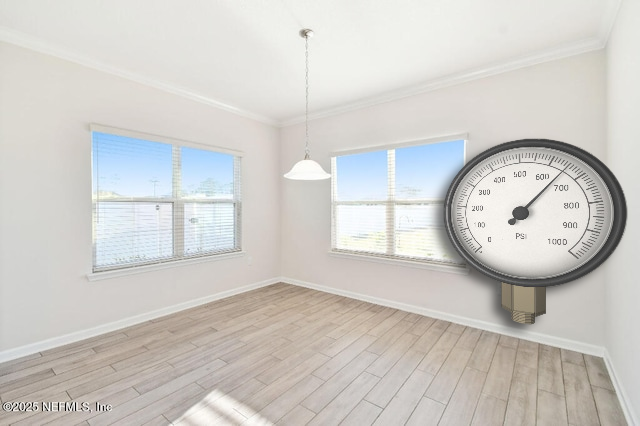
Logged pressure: 650 psi
